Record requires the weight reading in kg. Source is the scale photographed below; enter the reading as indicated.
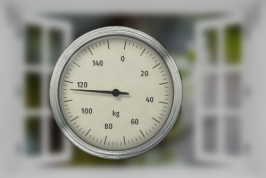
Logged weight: 116 kg
